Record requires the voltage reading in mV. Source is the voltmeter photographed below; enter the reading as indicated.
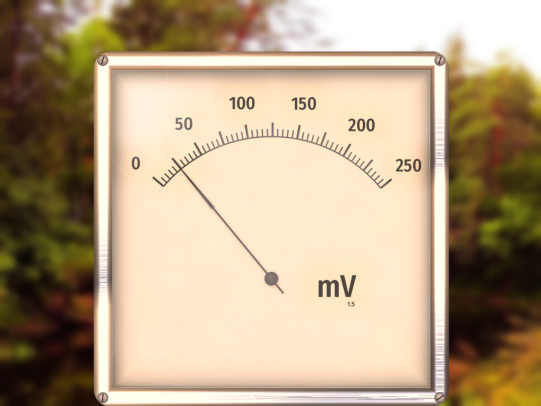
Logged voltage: 25 mV
